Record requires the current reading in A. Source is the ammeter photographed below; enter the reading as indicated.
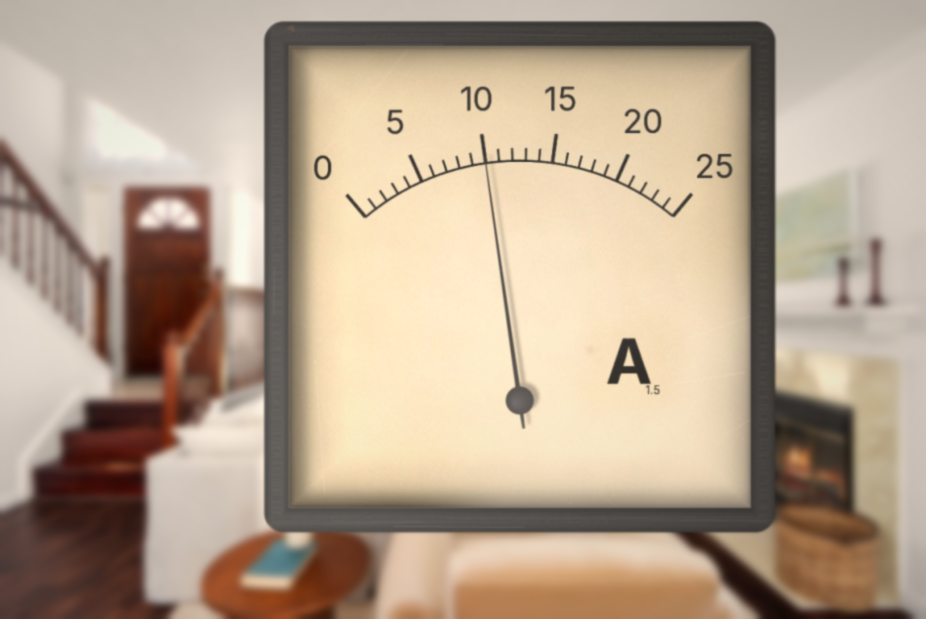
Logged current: 10 A
